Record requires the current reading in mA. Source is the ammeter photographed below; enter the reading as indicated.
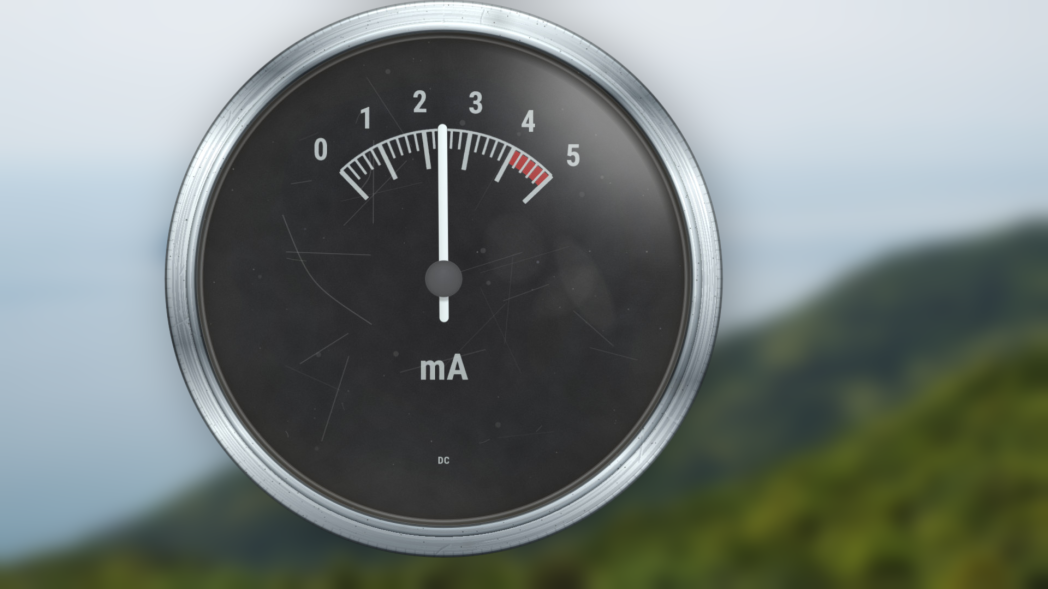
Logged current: 2.4 mA
